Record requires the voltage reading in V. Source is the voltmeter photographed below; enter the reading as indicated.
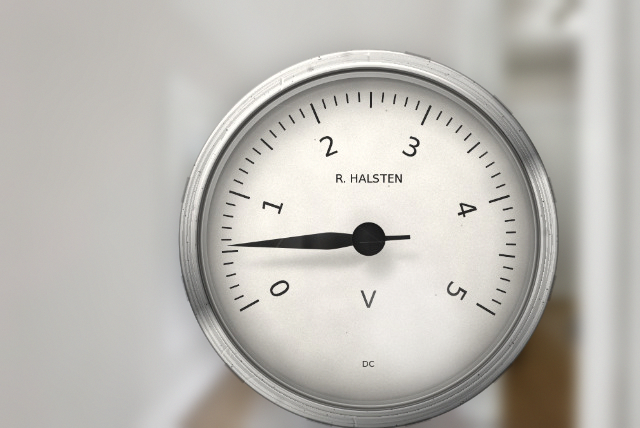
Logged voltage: 0.55 V
